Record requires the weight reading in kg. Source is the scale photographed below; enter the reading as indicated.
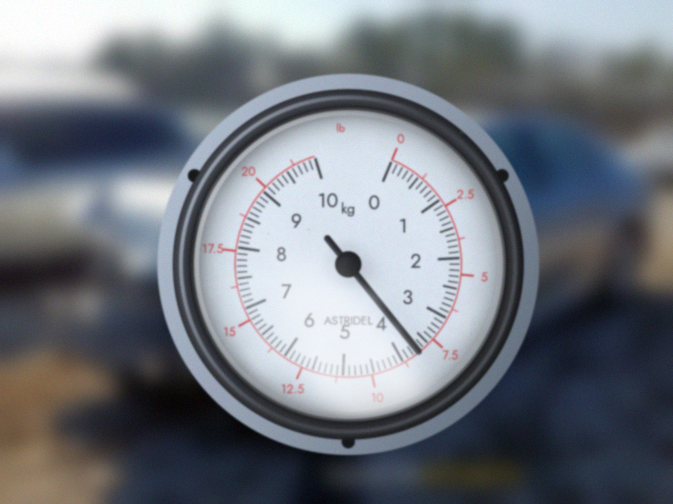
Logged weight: 3.7 kg
